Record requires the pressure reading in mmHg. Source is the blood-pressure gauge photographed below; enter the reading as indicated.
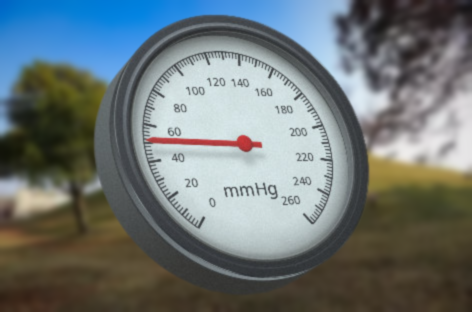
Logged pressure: 50 mmHg
